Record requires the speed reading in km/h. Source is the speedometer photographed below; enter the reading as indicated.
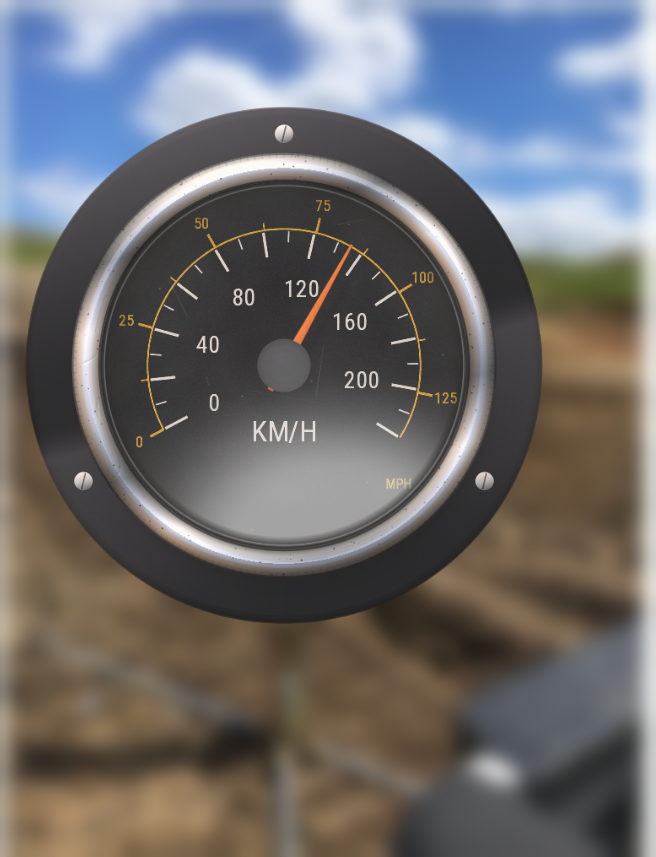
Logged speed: 135 km/h
